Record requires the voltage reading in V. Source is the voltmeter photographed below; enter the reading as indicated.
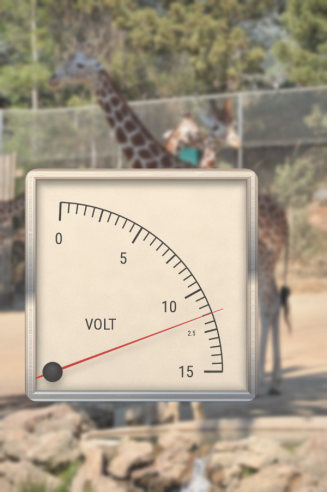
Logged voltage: 11.5 V
